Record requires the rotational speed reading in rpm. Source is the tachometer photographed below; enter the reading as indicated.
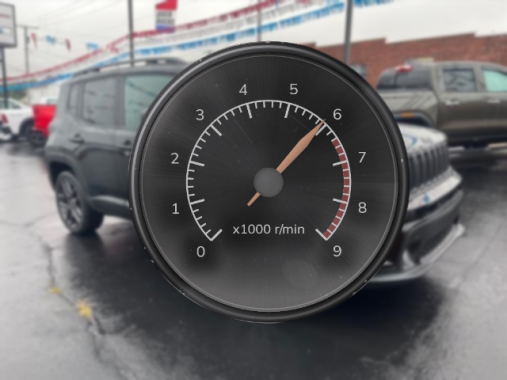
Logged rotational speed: 5900 rpm
